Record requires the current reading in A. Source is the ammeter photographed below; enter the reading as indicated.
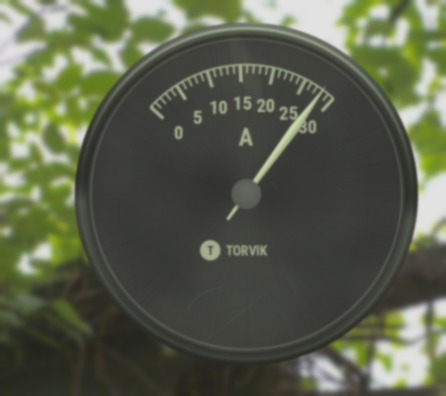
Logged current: 28 A
